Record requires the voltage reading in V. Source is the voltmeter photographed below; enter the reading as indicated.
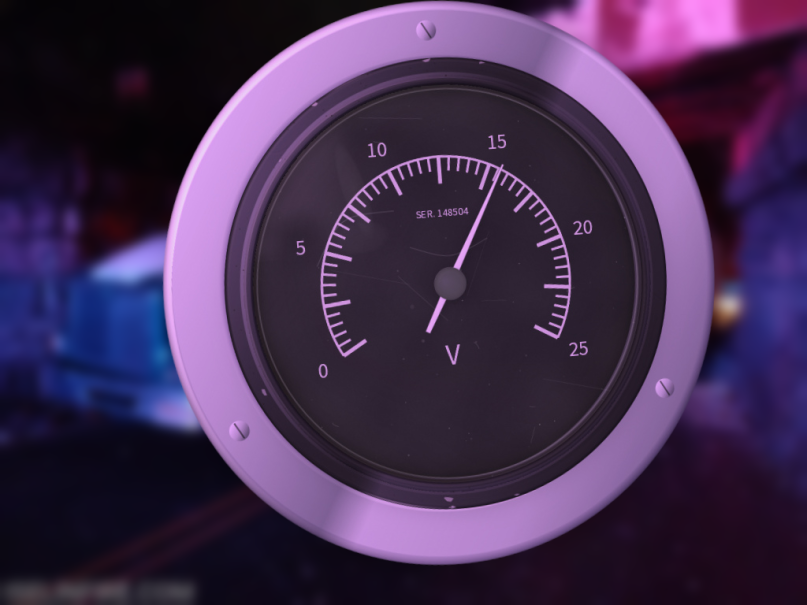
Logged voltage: 15.5 V
